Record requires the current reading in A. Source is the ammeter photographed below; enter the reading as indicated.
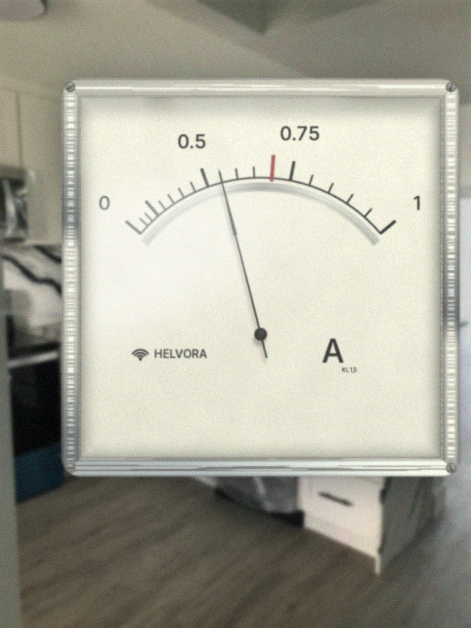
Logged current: 0.55 A
